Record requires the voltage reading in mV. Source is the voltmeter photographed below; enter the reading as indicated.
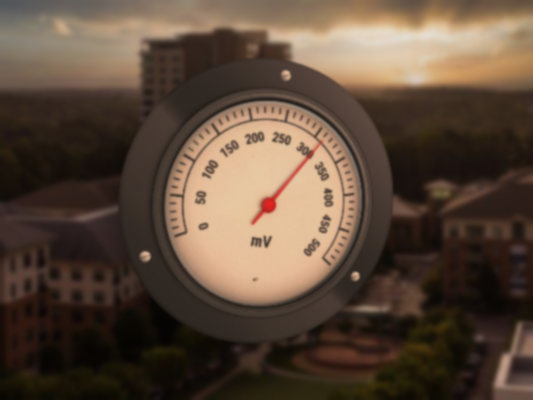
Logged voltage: 310 mV
